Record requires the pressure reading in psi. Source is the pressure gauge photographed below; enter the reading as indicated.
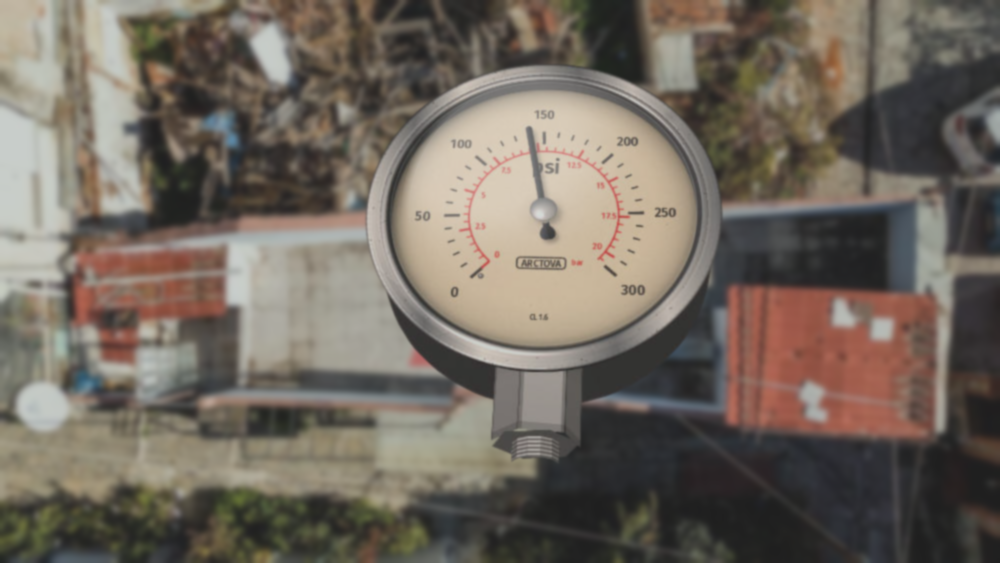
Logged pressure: 140 psi
